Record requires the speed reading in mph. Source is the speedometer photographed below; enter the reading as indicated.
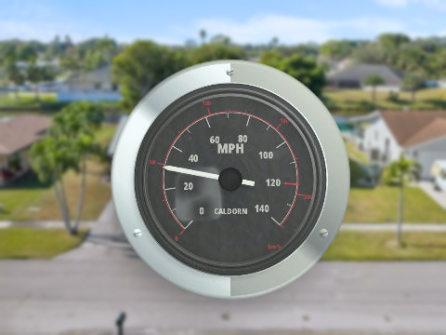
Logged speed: 30 mph
